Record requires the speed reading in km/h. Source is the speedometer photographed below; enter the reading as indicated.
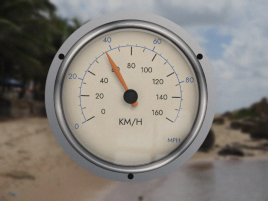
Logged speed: 60 km/h
